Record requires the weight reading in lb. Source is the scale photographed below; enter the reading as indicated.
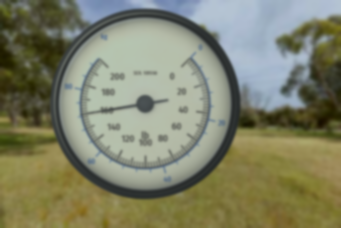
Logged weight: 160 lb
